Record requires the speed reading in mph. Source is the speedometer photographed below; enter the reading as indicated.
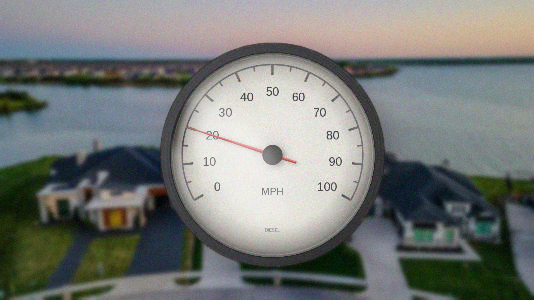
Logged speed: 20 mph
